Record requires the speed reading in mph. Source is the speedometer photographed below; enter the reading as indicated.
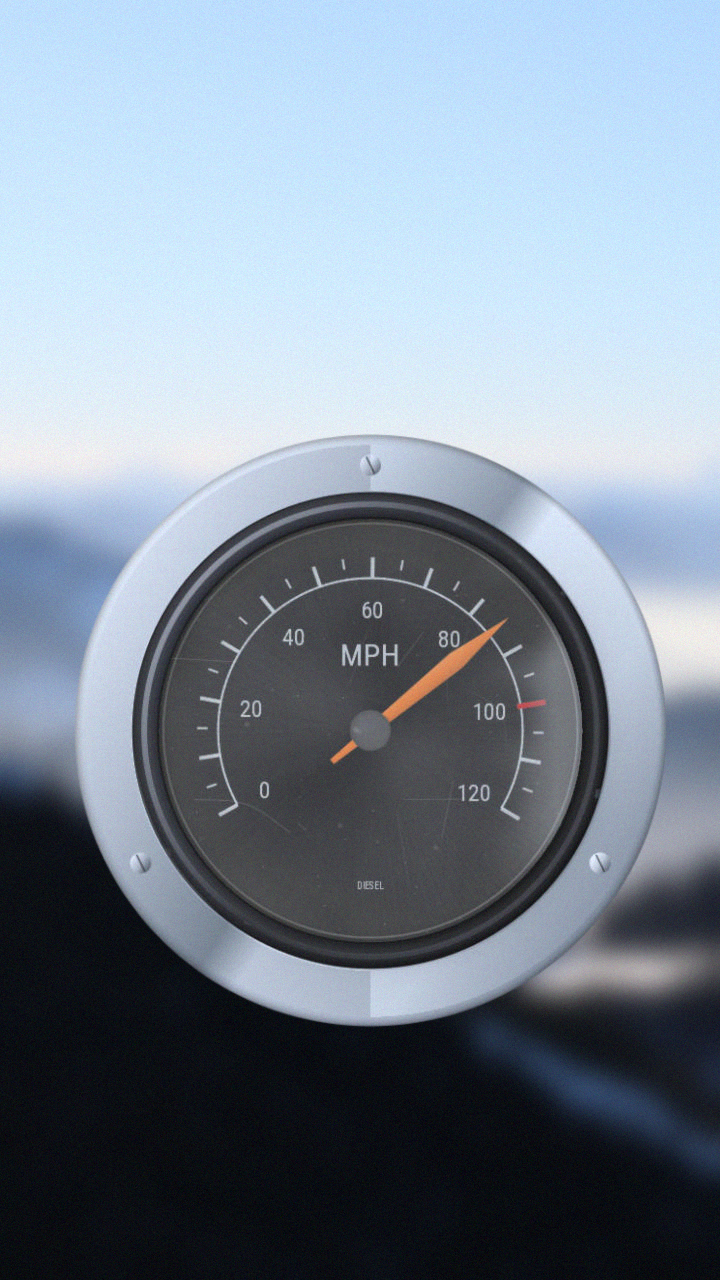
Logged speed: 85 mph
